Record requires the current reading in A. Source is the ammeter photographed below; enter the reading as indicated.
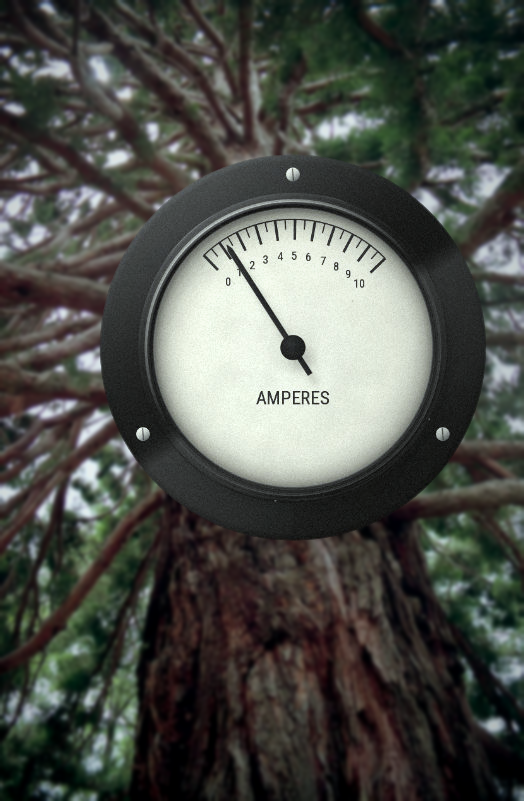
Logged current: 1.25 A
